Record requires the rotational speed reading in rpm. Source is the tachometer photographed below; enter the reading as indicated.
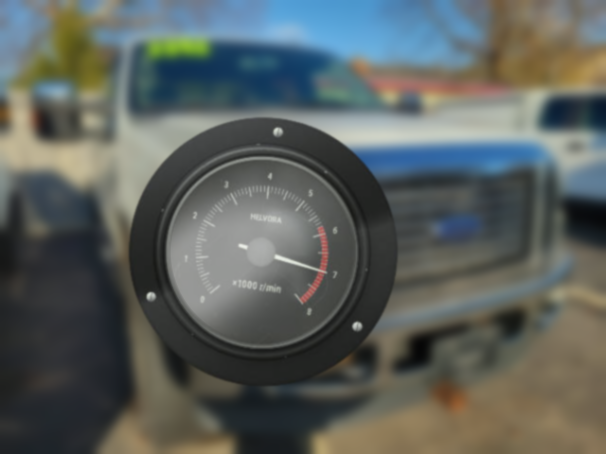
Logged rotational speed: 7000 rpm
